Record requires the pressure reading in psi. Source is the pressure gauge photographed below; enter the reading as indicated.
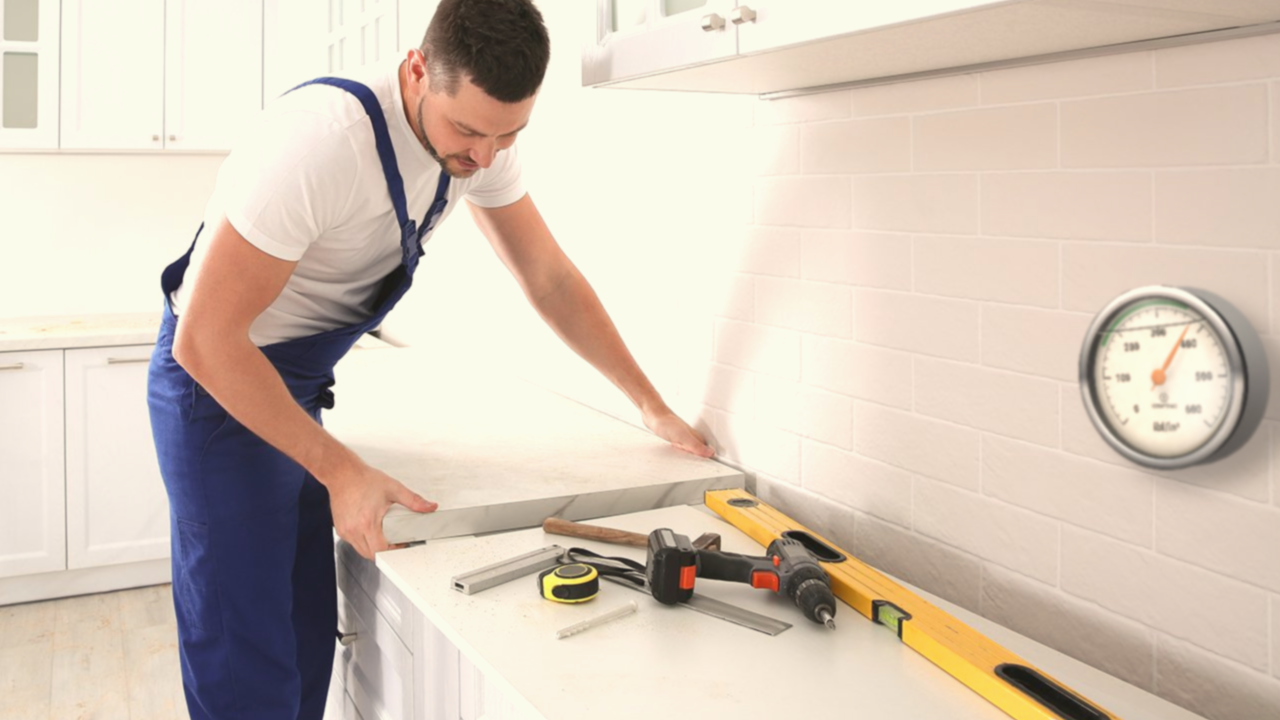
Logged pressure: 380 psi
